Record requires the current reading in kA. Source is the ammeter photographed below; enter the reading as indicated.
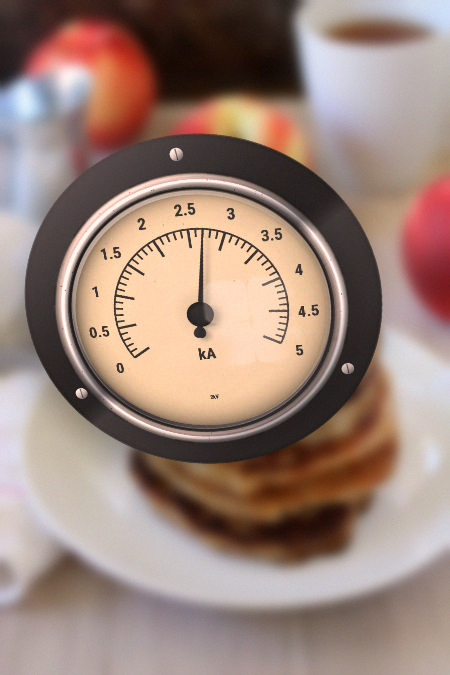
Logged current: 2.7 kA
